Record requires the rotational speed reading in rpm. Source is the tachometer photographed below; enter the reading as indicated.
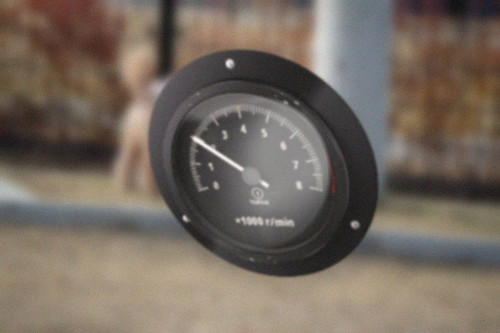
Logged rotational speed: 2000 rpm
